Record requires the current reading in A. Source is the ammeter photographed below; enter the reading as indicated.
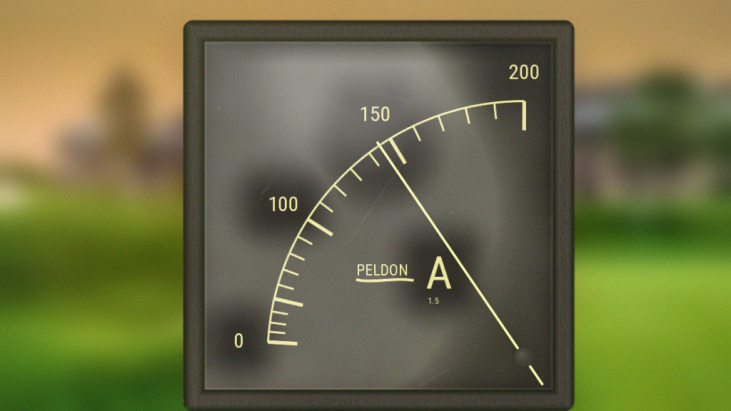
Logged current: 145 A
